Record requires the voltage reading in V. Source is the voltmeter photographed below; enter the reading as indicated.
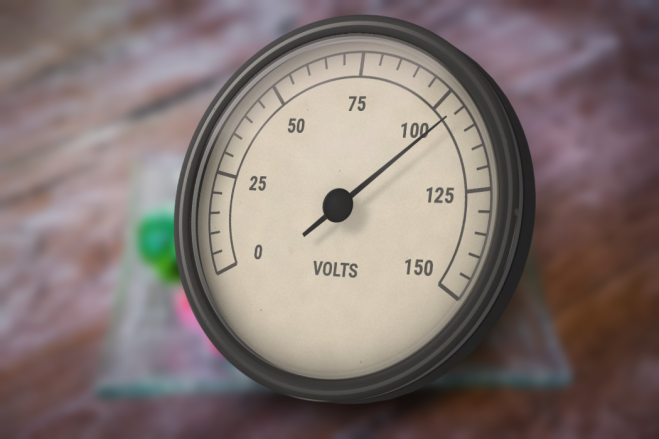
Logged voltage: 105 V
